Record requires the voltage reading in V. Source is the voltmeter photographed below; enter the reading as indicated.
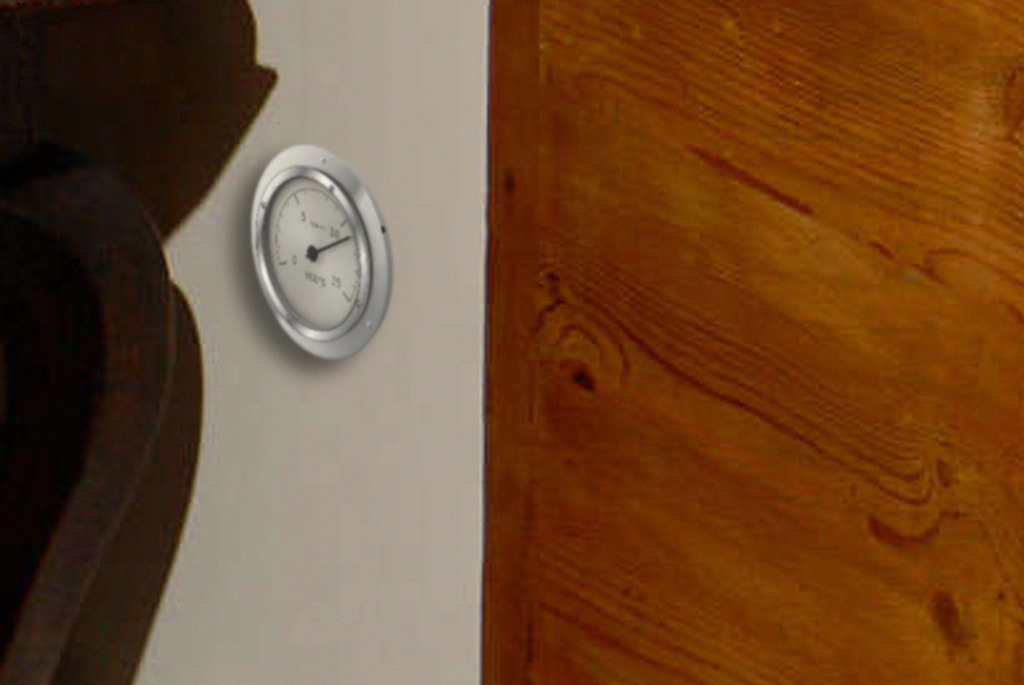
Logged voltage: 11 V
